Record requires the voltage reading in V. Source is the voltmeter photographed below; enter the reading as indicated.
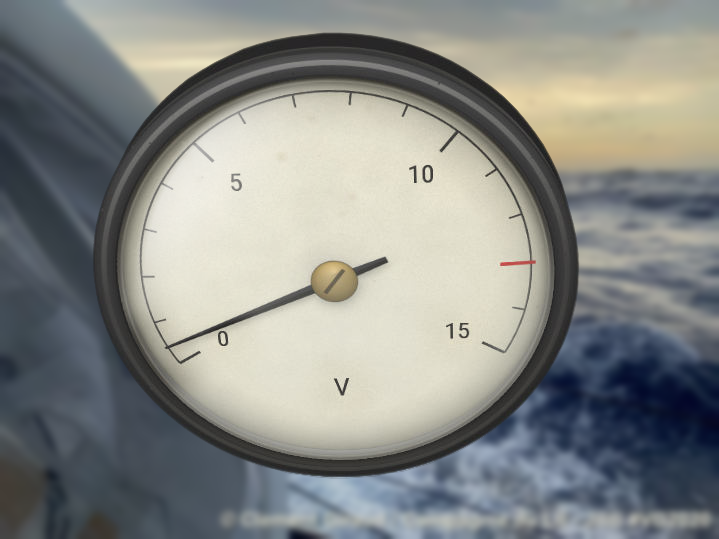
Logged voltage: 0.5 V
